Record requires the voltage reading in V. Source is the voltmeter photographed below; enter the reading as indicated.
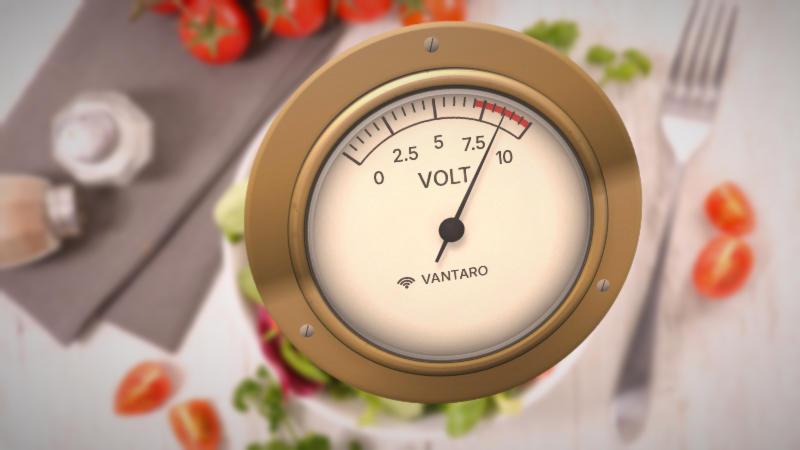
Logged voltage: 8.5 V
